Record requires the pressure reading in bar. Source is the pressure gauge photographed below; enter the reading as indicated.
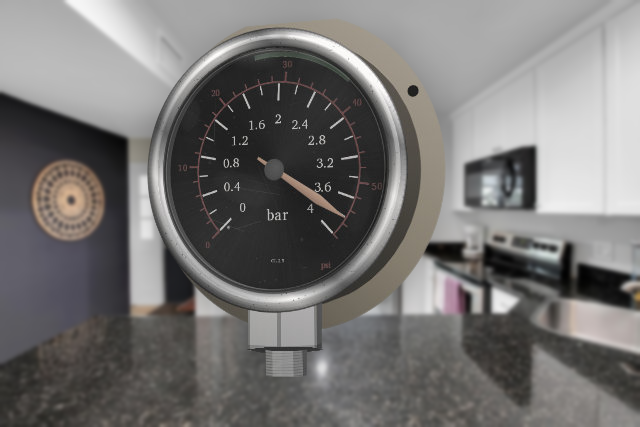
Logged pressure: 3.8 bar
